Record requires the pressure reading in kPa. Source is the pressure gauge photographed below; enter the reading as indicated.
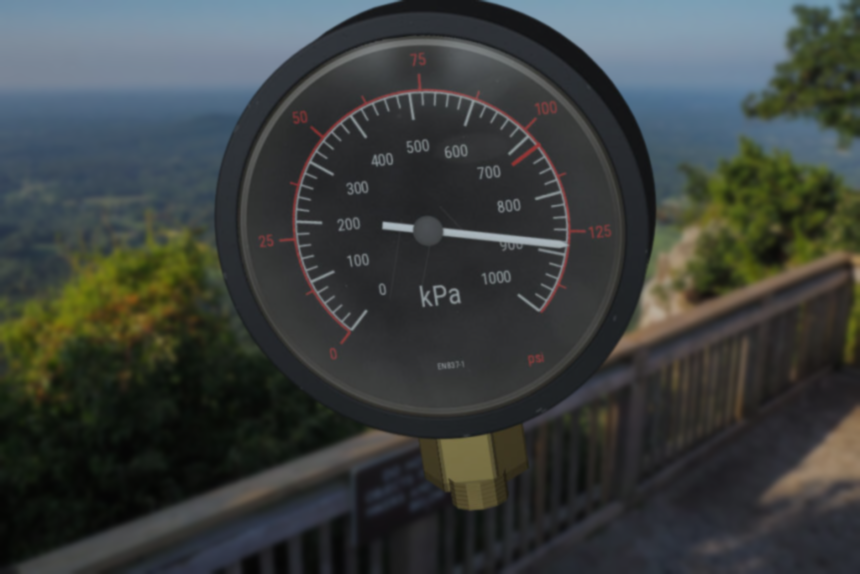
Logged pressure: 880 kPa
